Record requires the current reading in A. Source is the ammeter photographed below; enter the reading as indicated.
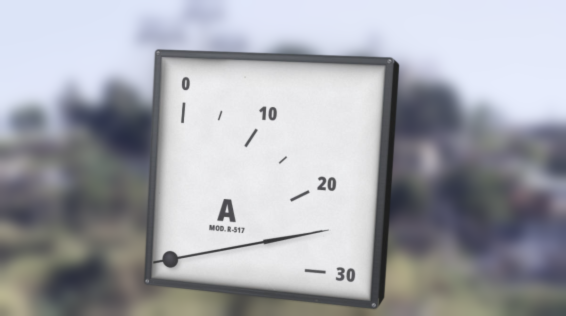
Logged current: 25 A
